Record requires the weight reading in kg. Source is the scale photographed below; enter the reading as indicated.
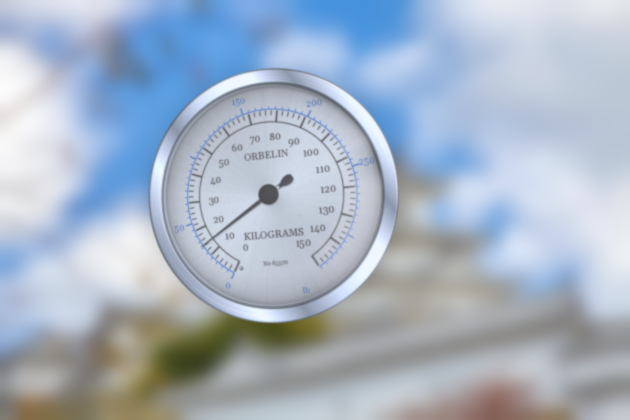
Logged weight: 14 kg
